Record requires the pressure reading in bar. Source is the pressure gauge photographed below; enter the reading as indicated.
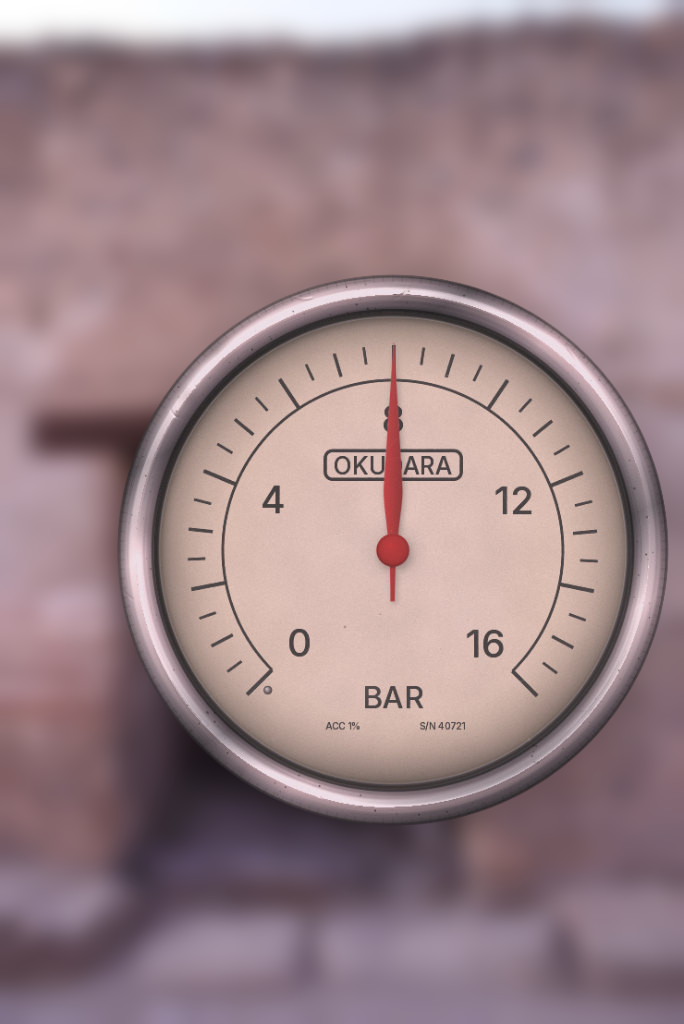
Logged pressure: 8 bar
